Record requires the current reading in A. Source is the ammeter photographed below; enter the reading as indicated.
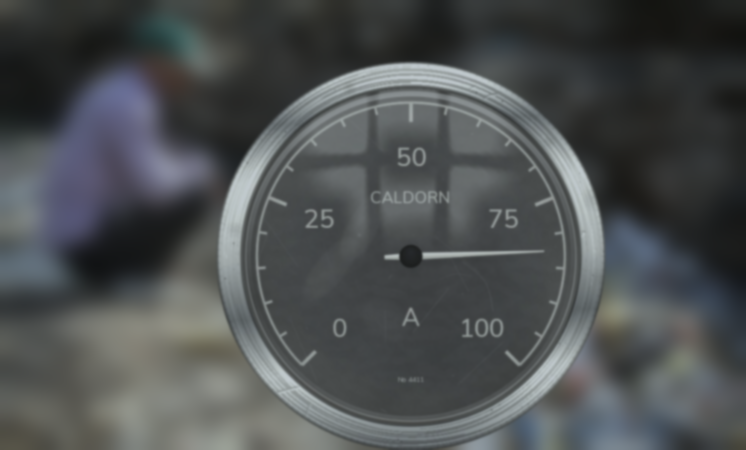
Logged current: 82.5 A
